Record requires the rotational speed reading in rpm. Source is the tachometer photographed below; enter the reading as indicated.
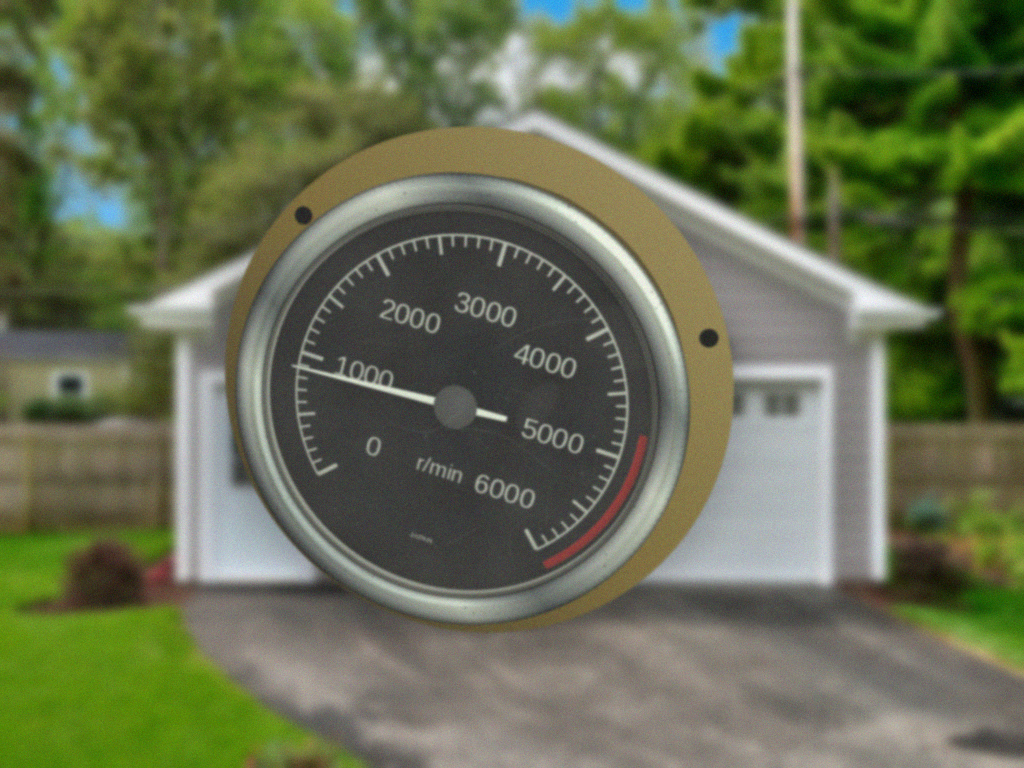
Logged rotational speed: 900 rpm
